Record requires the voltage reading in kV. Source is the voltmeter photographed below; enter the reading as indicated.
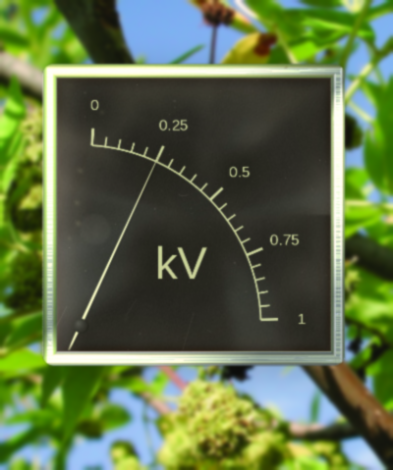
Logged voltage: 0.25 kV
